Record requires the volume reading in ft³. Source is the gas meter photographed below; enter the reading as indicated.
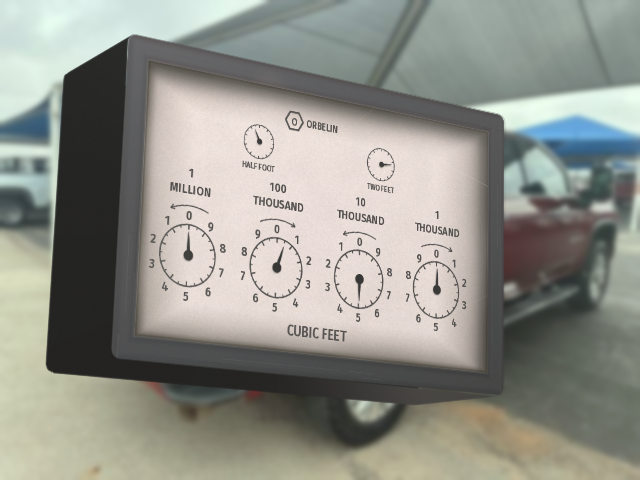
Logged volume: 5000 ft³
